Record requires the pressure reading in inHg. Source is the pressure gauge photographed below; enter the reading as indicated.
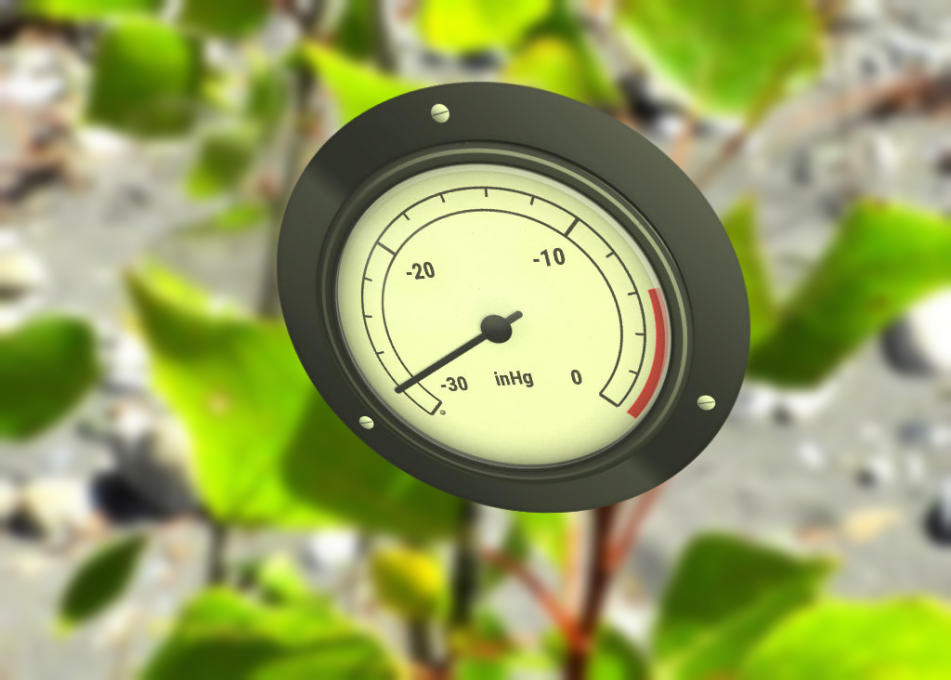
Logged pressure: -28 inHg
